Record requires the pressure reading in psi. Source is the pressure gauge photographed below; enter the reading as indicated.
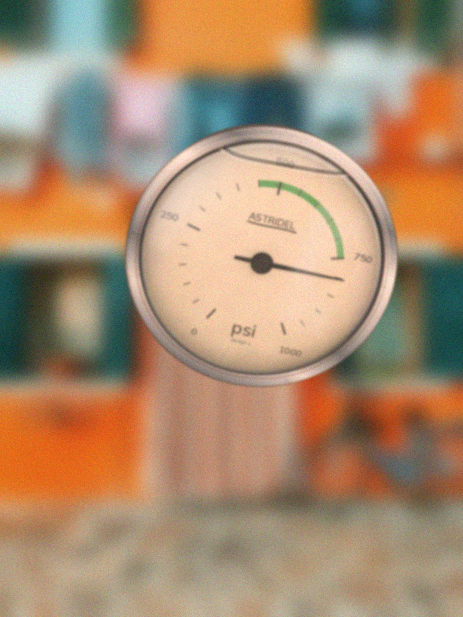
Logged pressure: 800 psi
